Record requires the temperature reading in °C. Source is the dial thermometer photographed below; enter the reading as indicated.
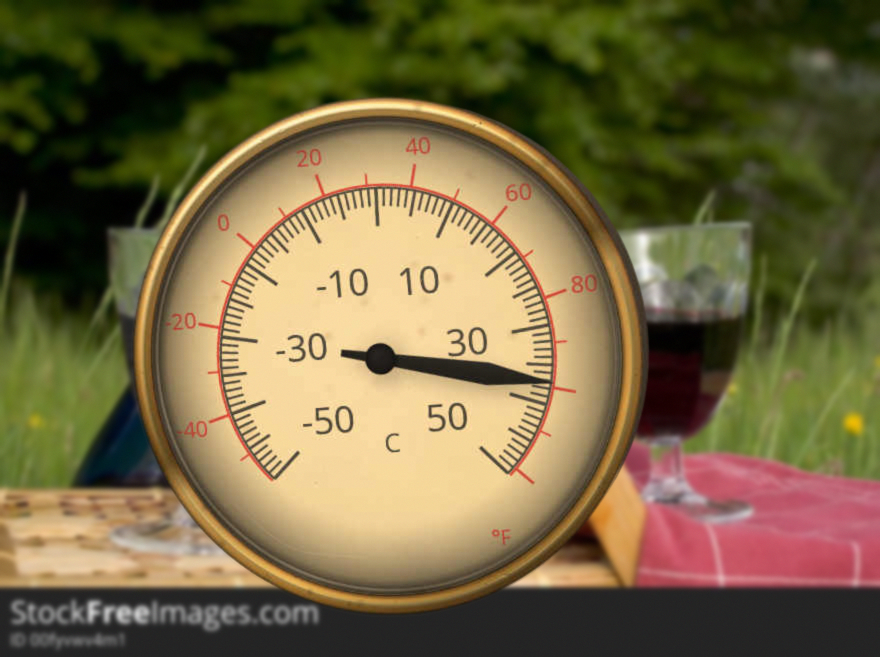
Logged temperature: 37 °C
